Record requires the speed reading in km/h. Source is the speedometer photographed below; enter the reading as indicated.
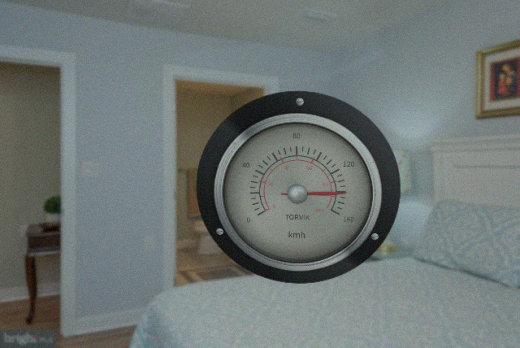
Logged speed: 140 km/h
